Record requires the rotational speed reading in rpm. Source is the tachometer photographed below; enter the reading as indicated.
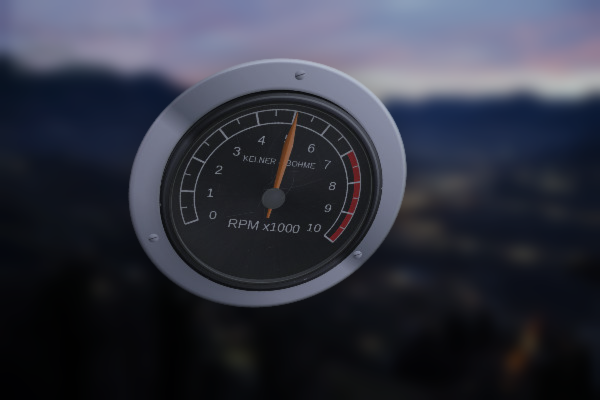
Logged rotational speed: 5000 rpm
